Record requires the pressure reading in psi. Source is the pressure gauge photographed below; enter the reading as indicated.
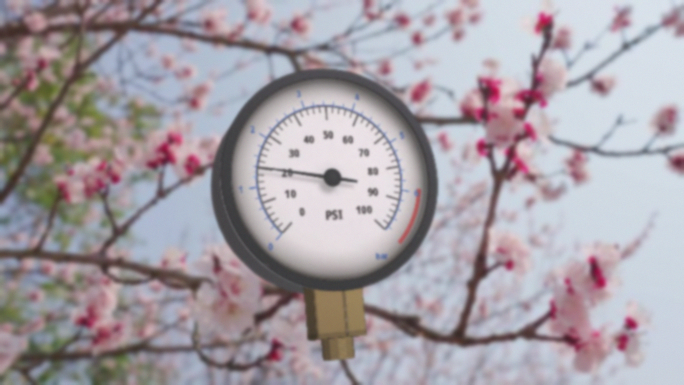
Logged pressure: 20 psi
